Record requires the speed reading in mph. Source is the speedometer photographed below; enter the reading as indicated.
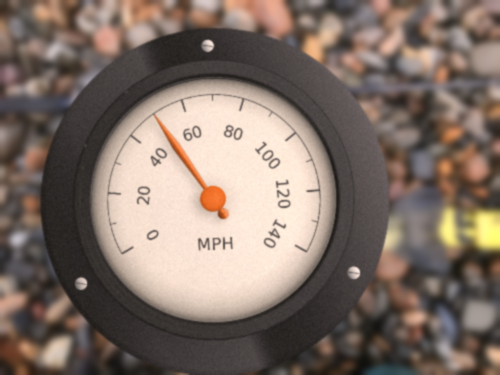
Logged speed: 50 mph
